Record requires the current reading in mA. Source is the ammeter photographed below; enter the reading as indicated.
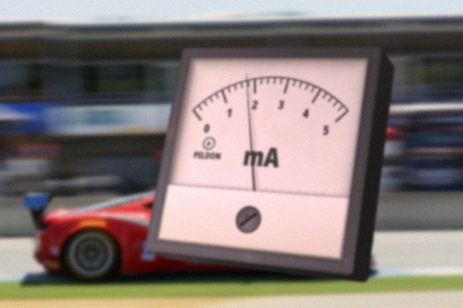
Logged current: 1.8 mA
